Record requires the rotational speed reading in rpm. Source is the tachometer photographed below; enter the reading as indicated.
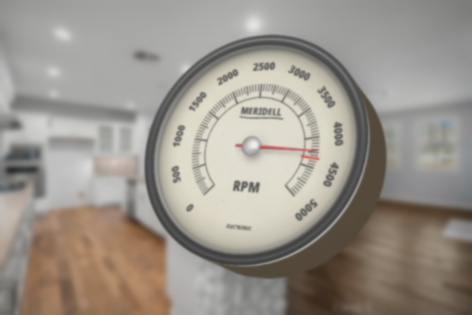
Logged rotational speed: 4250 rpm
